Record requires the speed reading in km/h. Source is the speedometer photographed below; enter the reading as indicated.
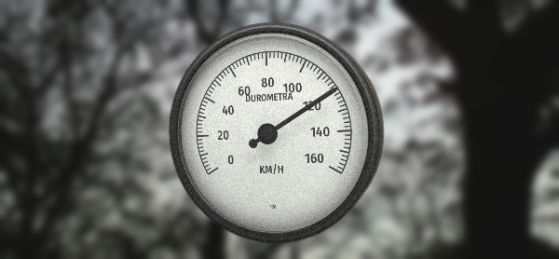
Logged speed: 120 km/h
